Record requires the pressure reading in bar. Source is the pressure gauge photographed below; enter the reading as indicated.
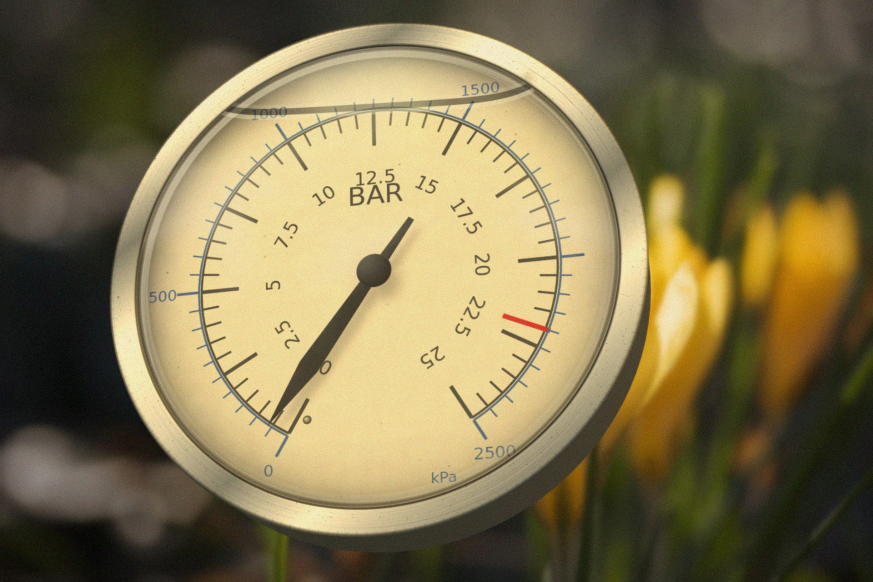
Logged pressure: 0.5 bar
